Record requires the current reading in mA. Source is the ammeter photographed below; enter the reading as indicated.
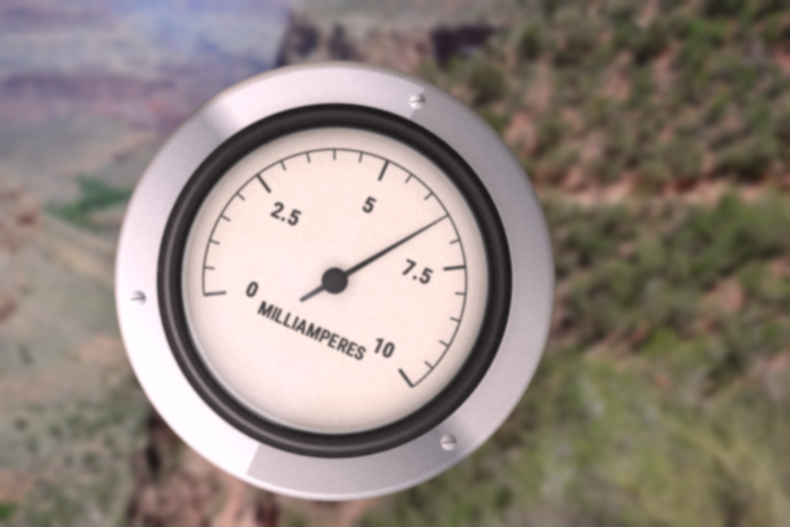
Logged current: 6.5 mA
